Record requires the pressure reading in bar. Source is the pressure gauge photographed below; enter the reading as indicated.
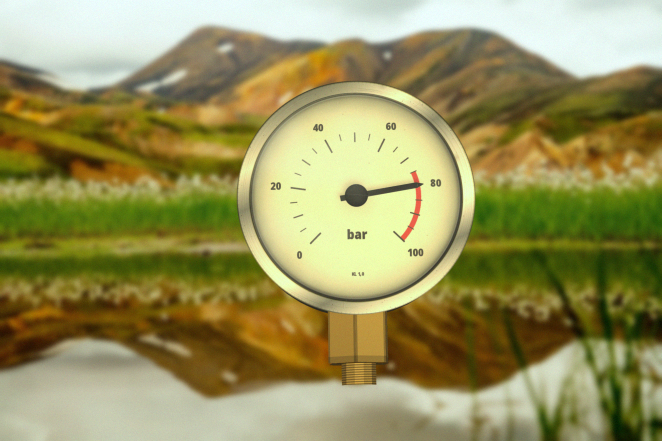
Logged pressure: 80 bar
